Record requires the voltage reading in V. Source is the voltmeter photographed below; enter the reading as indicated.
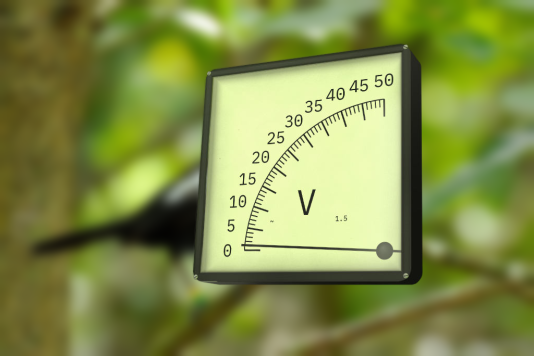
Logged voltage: 1 V
